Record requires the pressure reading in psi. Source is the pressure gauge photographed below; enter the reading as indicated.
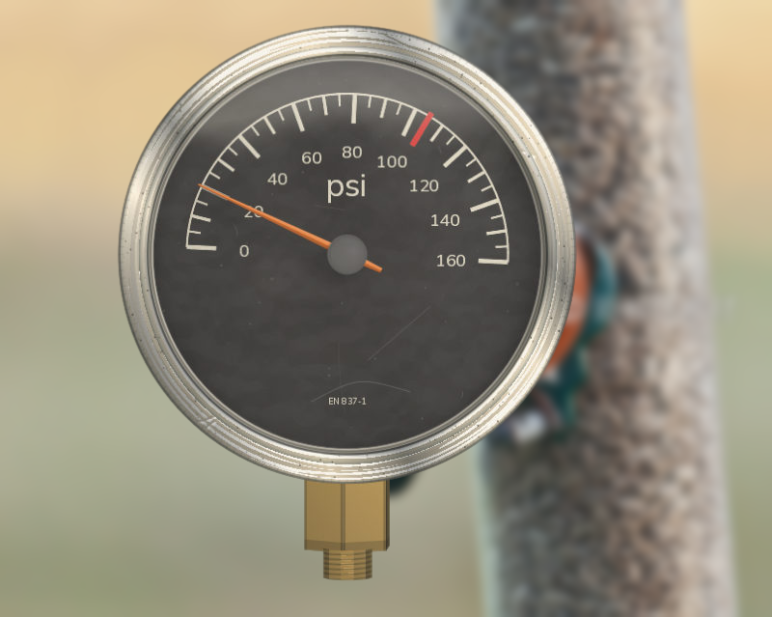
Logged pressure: 20 psi
